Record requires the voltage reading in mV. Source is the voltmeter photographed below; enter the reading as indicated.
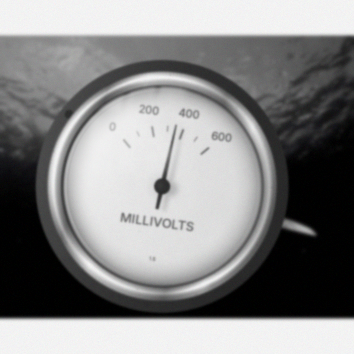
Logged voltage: 350 mV
